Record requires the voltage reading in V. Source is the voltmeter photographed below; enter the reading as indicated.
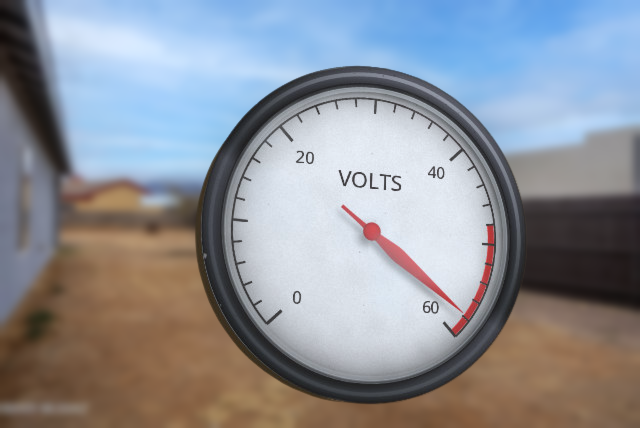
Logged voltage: 58 V
